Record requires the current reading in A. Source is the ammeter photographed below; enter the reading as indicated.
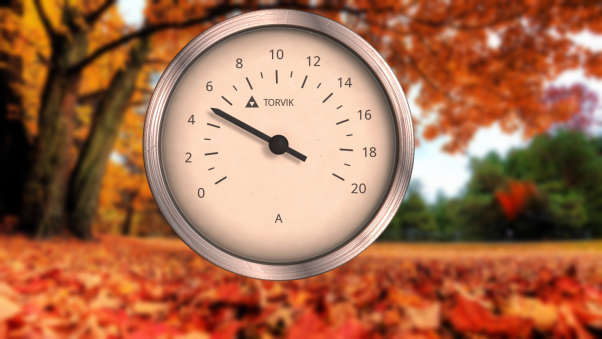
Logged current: 5 A
